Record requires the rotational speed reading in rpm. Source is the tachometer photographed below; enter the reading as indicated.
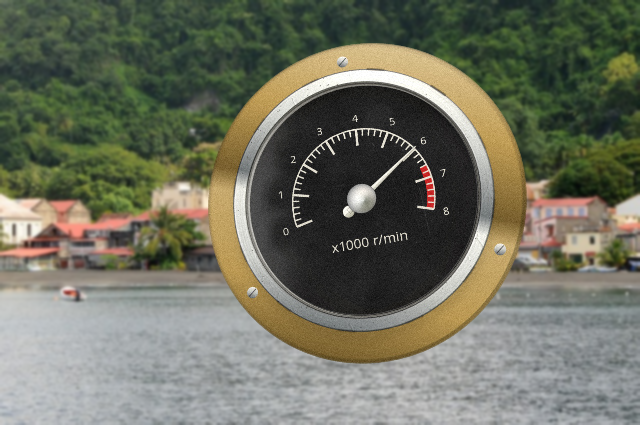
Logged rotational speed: 6000 rpm
